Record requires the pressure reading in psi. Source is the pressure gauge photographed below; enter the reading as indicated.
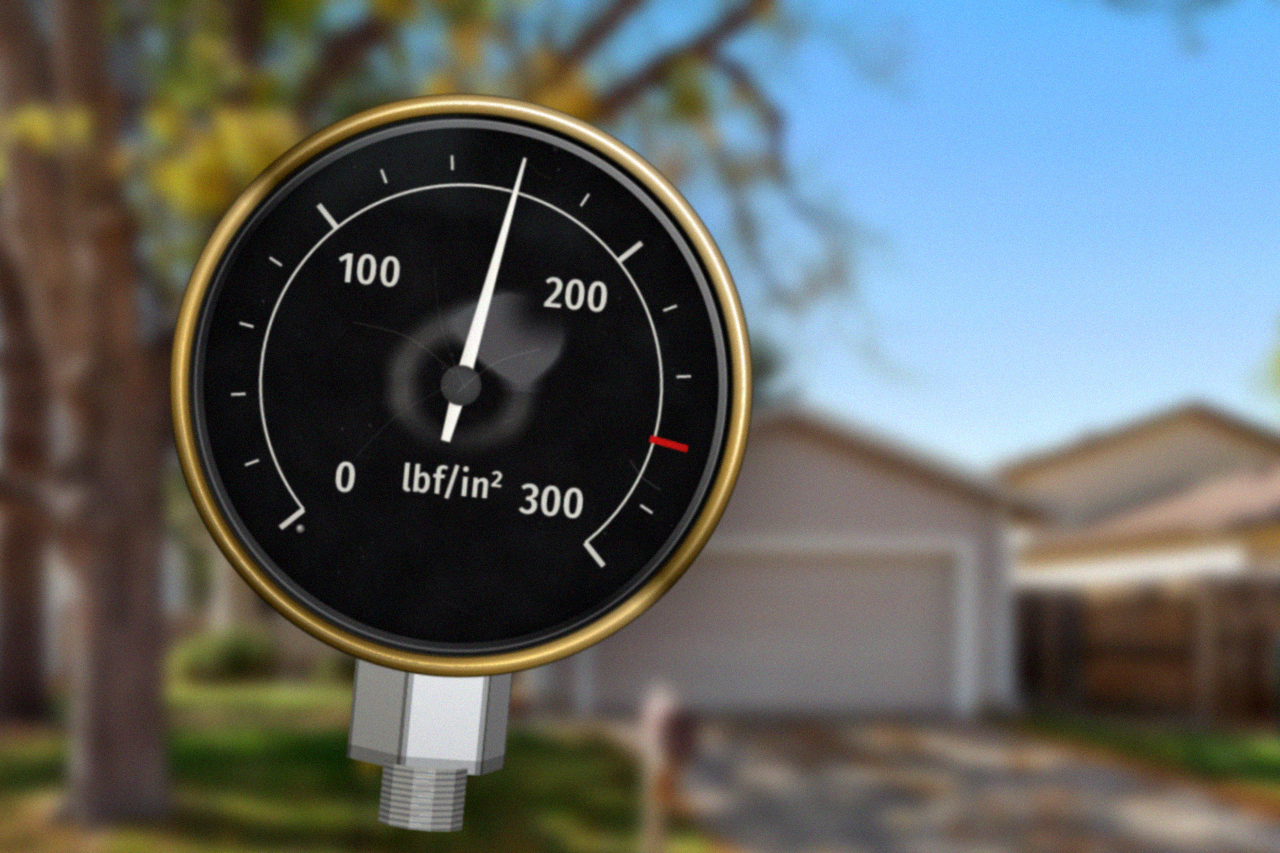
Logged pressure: 160 psi
